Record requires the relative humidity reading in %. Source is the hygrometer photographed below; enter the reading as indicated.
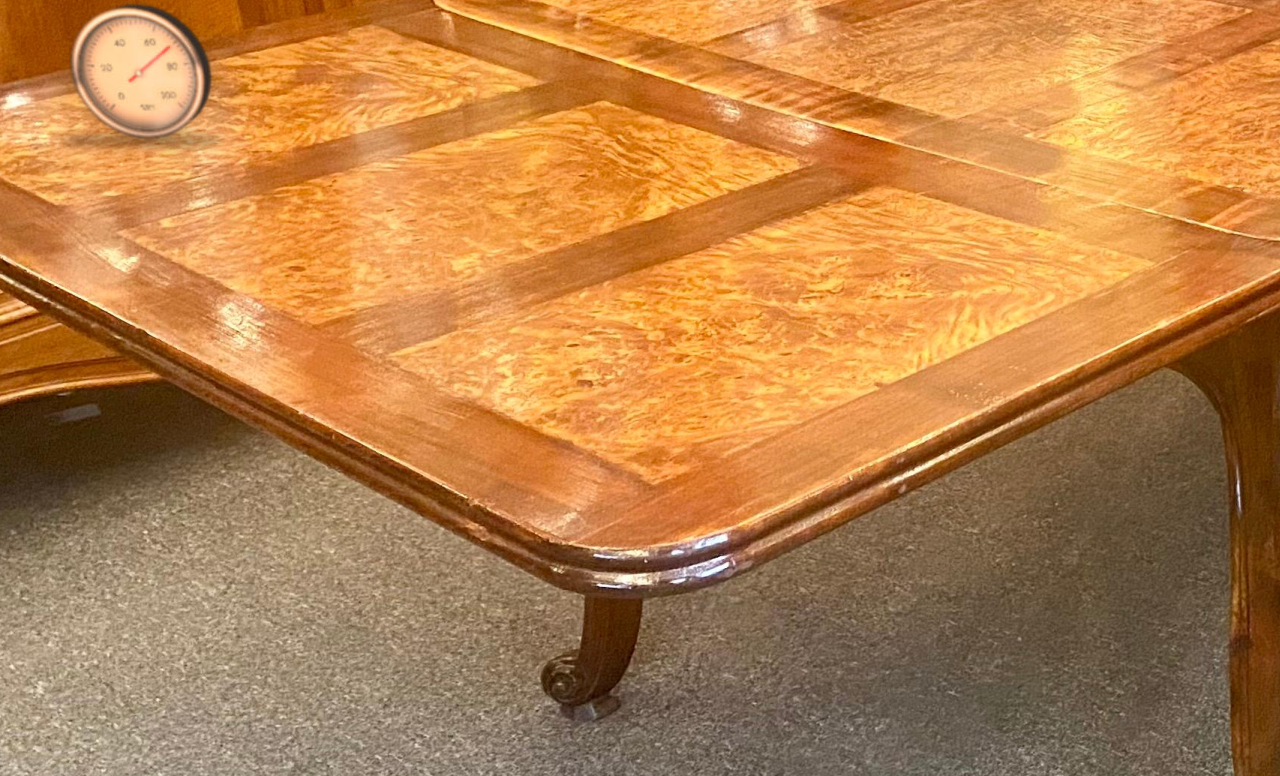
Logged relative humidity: 70 %
